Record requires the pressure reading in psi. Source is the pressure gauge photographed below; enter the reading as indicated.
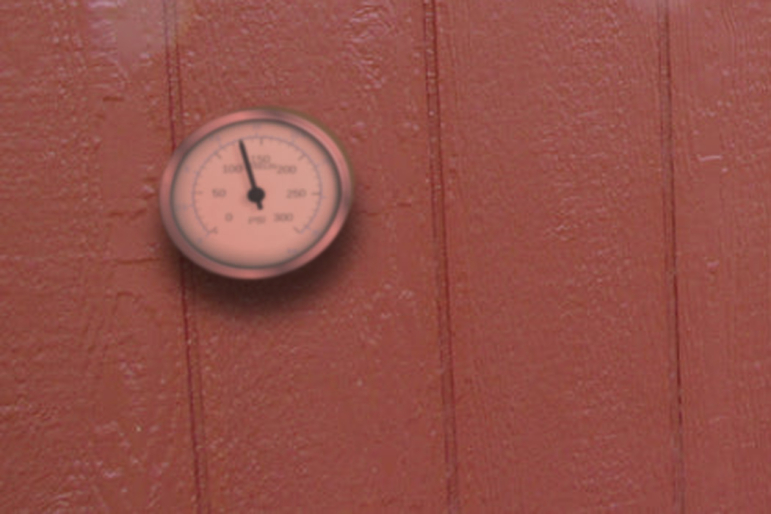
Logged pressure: 130 psi
